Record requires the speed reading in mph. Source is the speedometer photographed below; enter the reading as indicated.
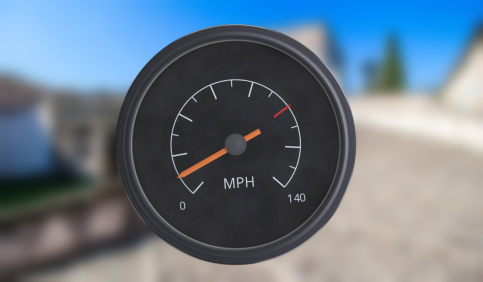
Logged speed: 10 mph
